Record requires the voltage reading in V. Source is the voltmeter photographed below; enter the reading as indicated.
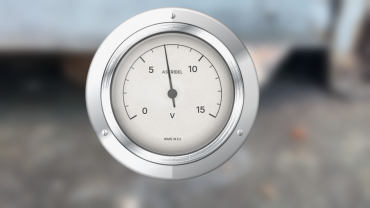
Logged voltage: 7 V
